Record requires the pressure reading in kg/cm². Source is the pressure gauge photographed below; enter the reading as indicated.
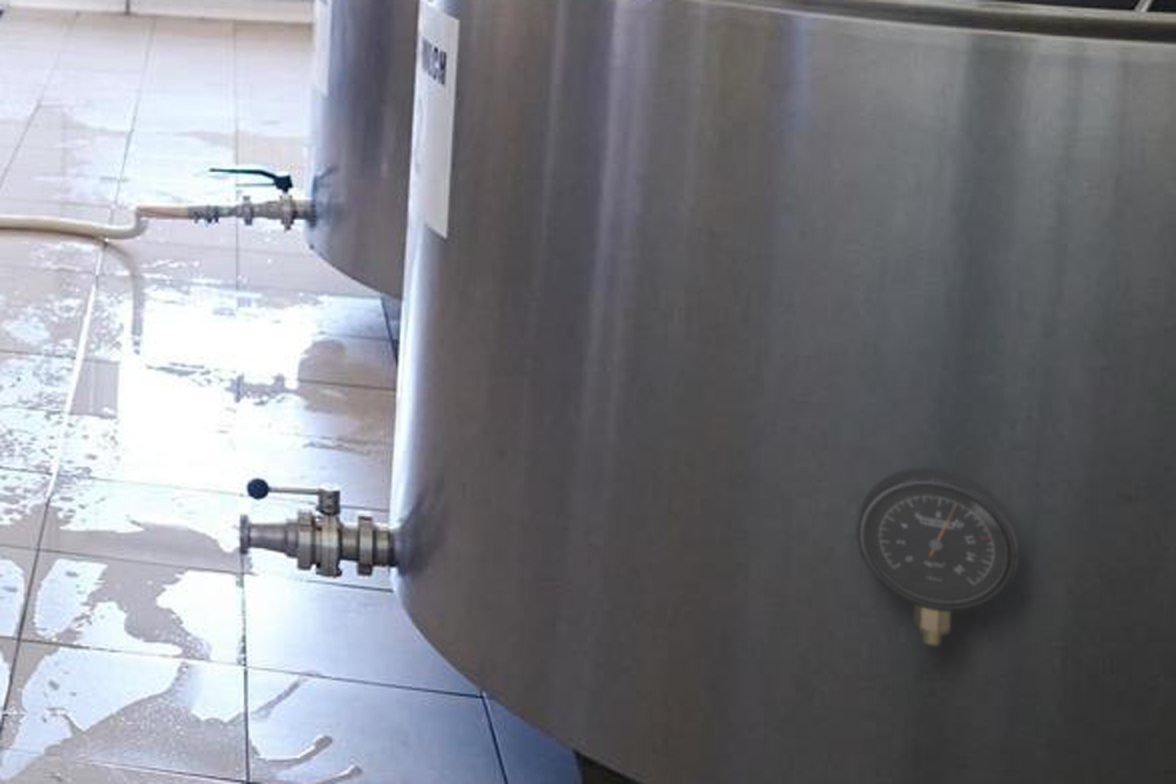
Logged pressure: 9 kg/cm²
